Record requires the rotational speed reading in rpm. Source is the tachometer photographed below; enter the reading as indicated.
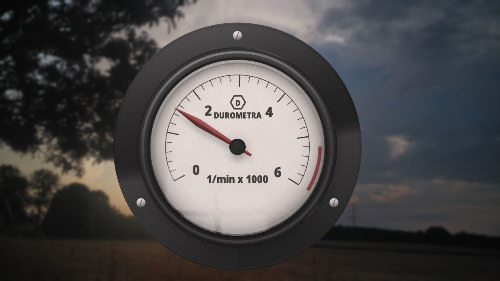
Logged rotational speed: 1500 rpm
